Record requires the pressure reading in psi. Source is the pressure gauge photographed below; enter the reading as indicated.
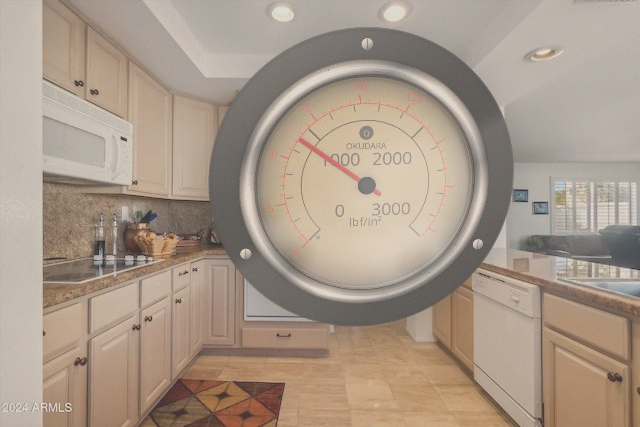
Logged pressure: 900 psi
